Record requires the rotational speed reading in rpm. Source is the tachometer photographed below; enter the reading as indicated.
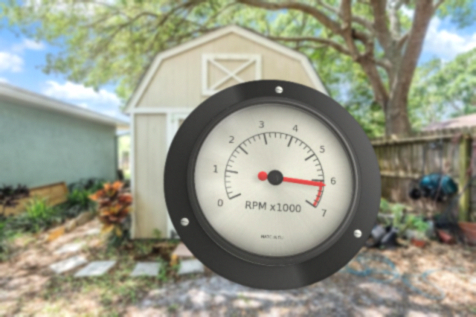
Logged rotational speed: 6200 rpm
